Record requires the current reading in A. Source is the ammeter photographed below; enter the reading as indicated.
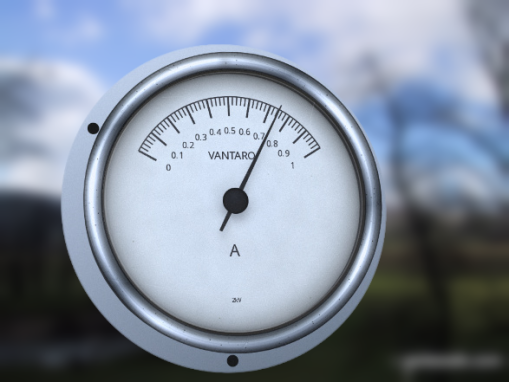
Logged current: 0.74 A
